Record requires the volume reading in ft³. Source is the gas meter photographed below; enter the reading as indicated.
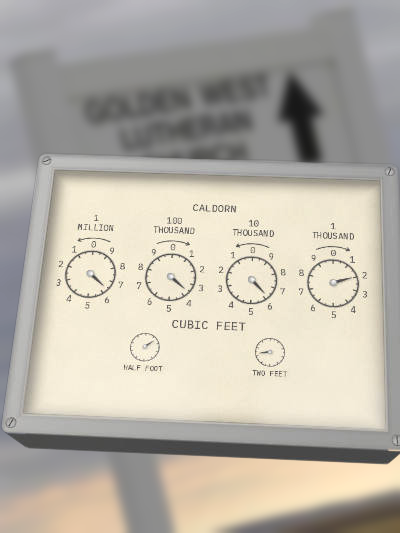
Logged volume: 636200 ft³
